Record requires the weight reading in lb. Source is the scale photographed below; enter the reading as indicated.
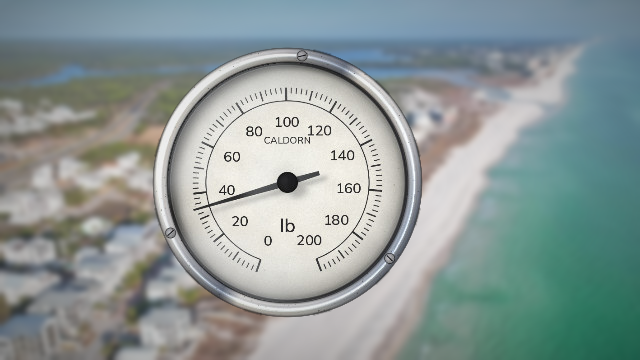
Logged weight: 34 lb
